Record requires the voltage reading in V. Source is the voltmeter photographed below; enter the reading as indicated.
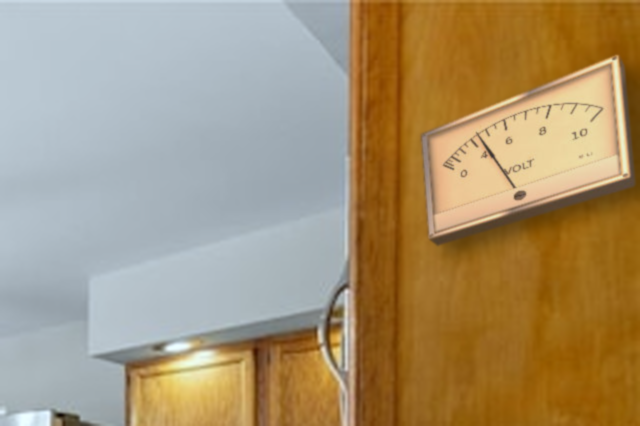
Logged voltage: 4.5 V
